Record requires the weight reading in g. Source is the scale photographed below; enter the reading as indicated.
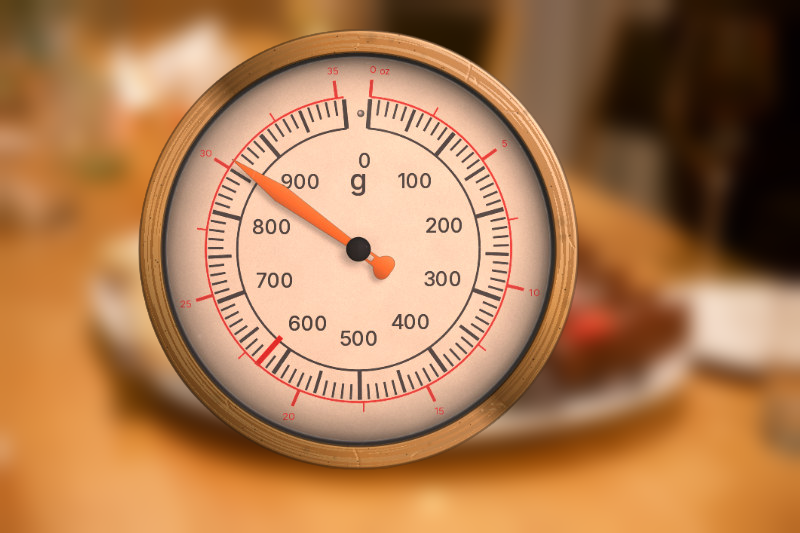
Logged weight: 860 g
